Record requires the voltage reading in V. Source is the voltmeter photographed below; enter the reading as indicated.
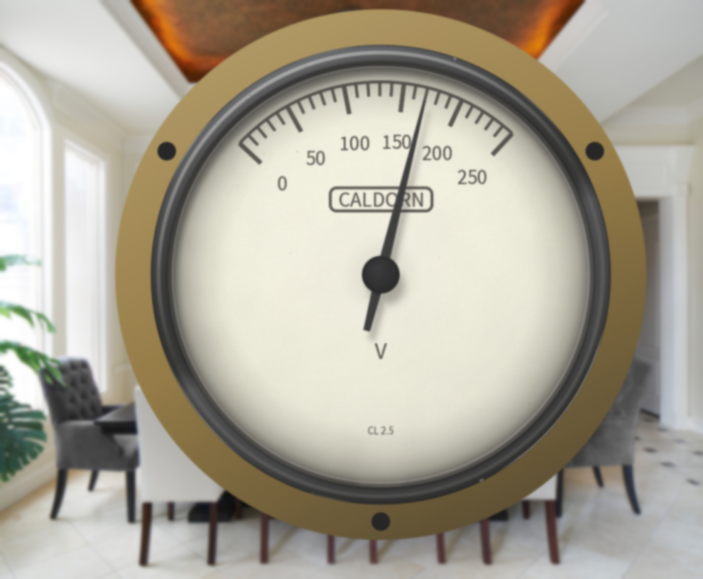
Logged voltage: 170 V
